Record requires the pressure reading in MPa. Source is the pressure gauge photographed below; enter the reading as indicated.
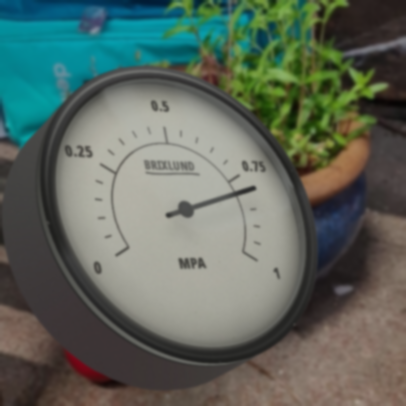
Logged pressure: 0.8 MPa
